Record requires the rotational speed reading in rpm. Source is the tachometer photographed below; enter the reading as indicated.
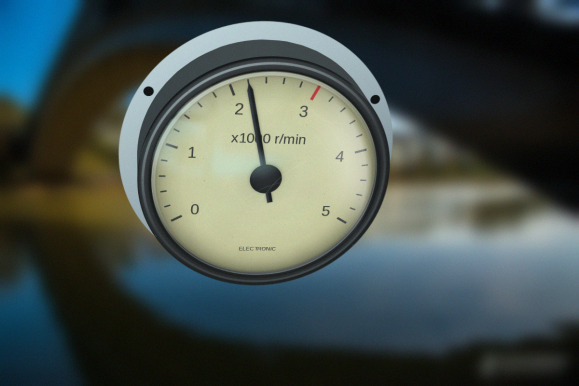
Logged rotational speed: 2200 rpm
